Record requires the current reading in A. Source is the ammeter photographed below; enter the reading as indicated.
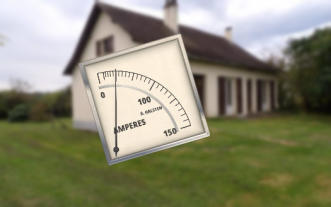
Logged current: 50 A
